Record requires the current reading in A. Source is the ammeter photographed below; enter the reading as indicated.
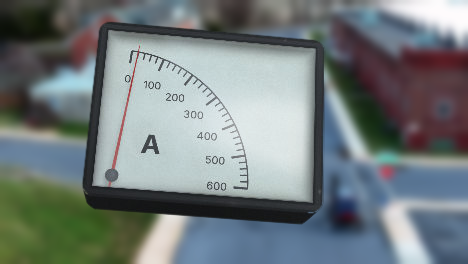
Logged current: 20 A
